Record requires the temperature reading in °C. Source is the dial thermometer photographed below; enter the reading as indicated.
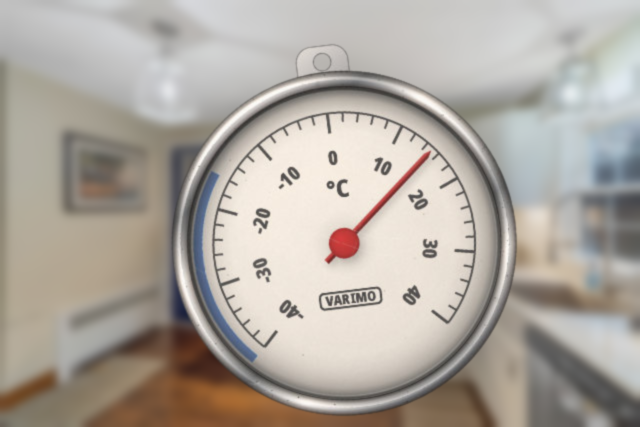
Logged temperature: 15 °C
